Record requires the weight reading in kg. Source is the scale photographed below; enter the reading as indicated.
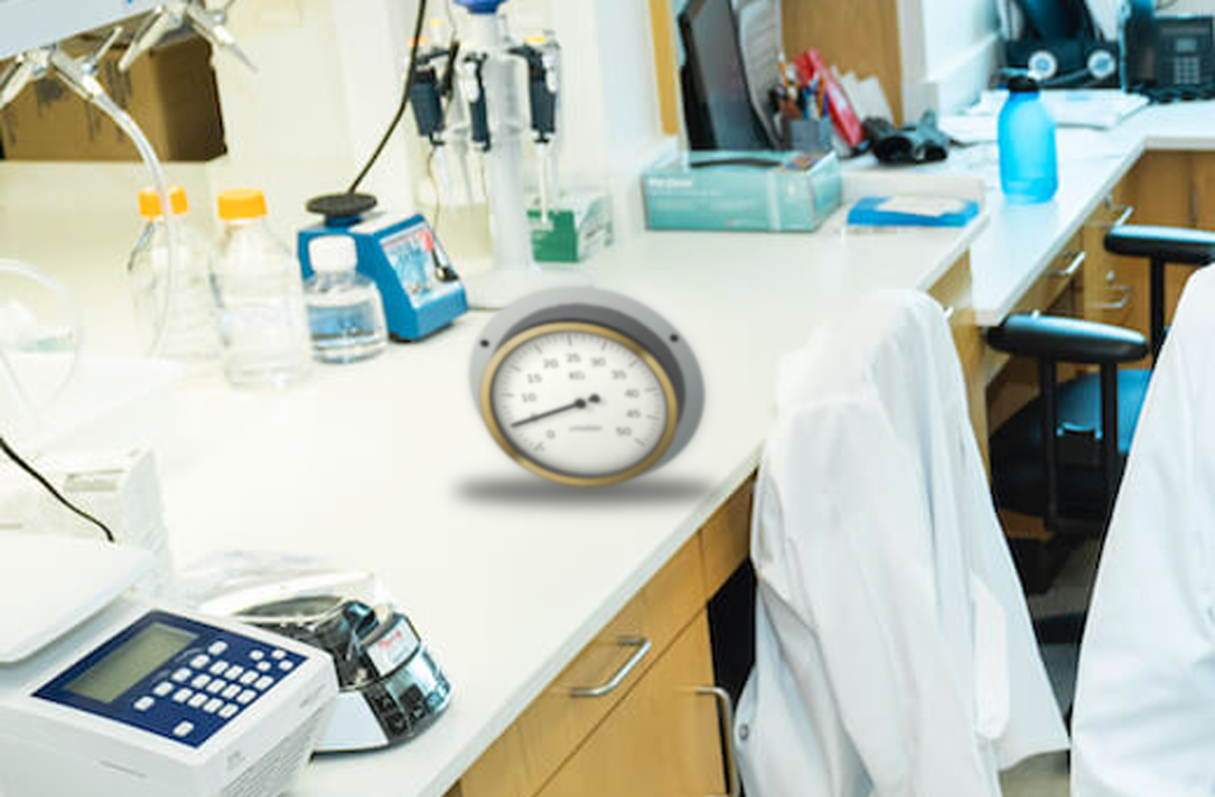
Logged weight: 5 kg
